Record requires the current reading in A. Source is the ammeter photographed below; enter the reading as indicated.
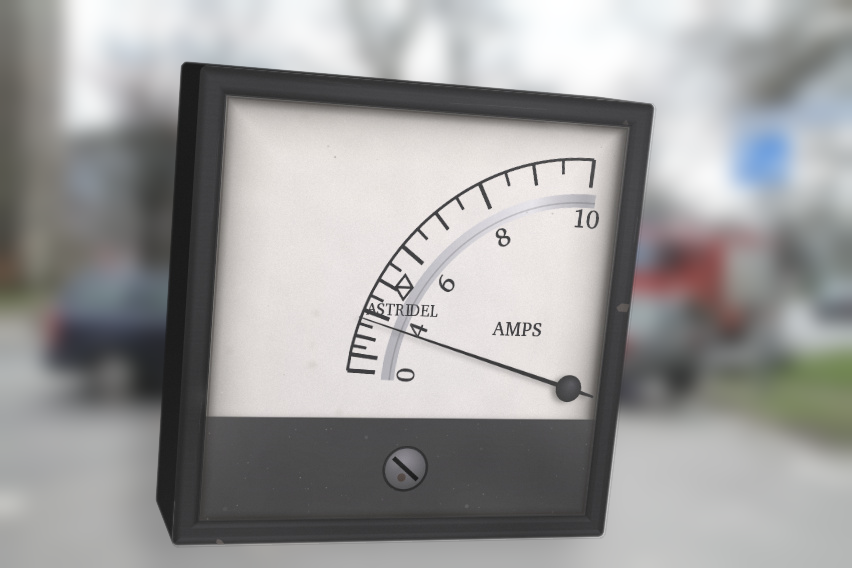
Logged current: 3.75 A
